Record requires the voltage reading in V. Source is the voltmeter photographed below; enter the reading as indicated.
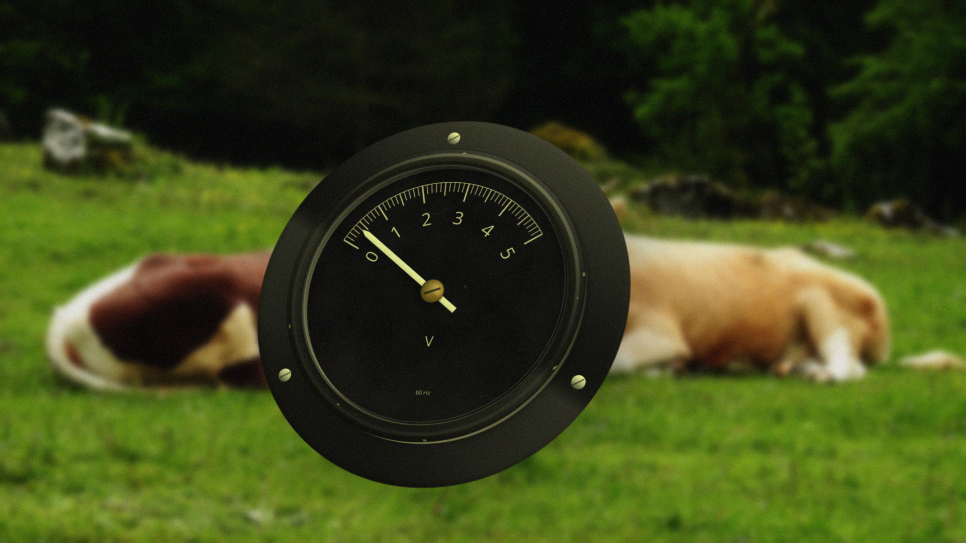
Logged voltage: 0.4 V
